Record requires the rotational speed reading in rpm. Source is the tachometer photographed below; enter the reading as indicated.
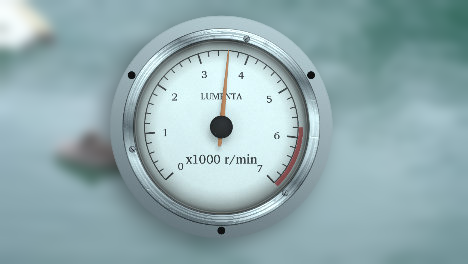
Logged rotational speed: 3600 rpm
